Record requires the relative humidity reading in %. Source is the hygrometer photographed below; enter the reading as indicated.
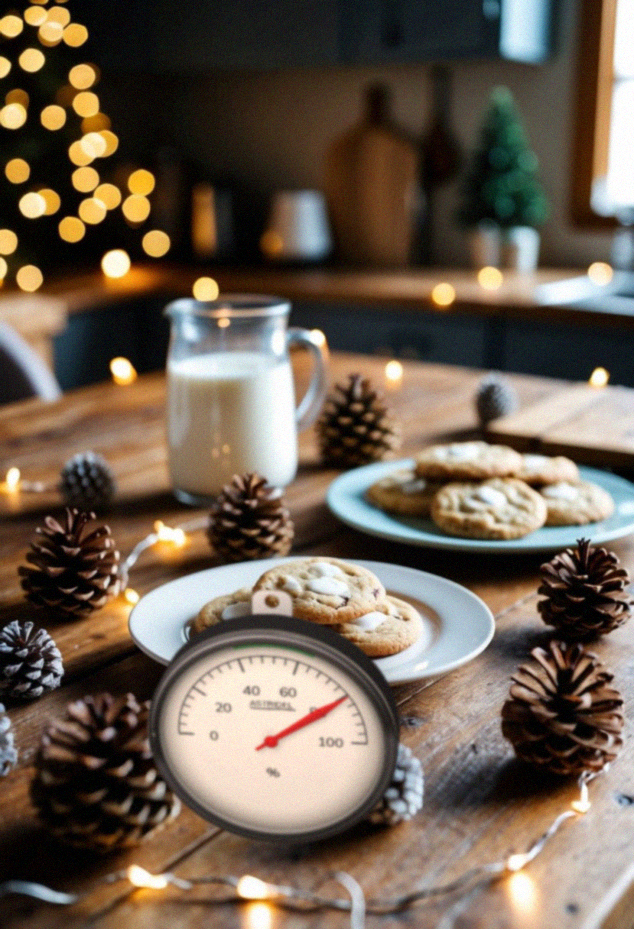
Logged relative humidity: 80 %
